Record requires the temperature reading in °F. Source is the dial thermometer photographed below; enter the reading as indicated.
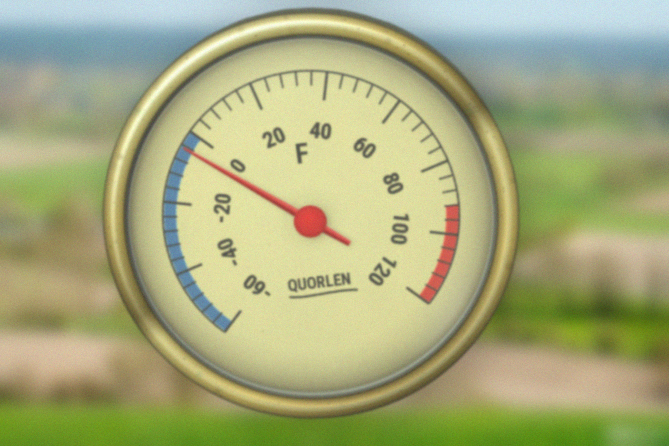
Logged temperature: -4 °F
